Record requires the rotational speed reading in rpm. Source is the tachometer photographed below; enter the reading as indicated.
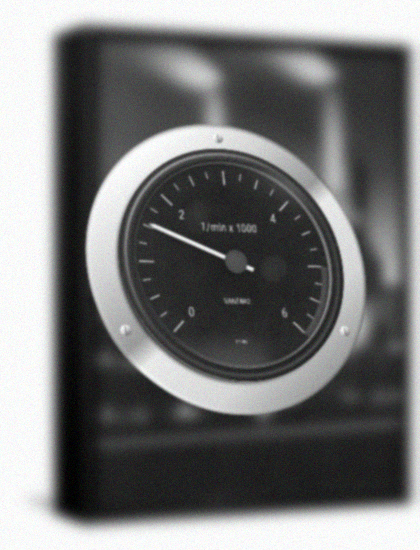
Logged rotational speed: 1500 rpm
